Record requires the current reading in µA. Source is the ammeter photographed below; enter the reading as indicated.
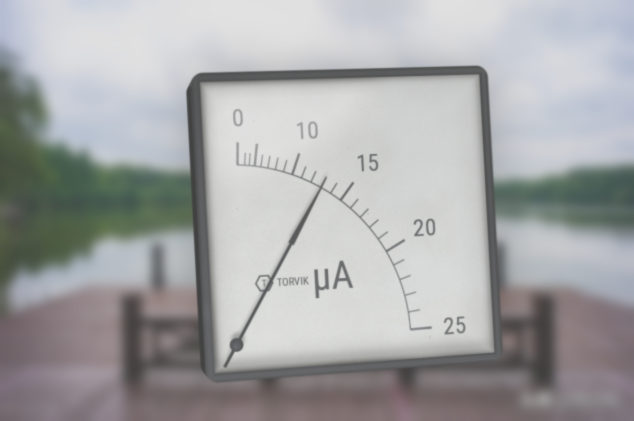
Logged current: 13 µA
